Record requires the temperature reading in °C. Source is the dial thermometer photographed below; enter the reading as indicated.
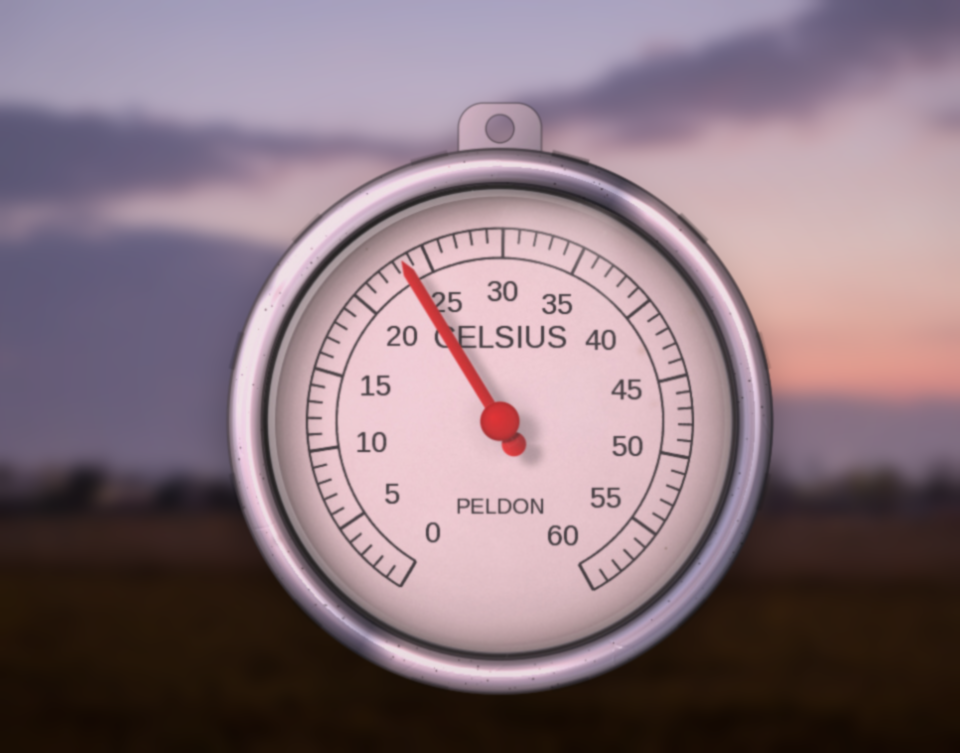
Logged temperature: 23.5 °C
